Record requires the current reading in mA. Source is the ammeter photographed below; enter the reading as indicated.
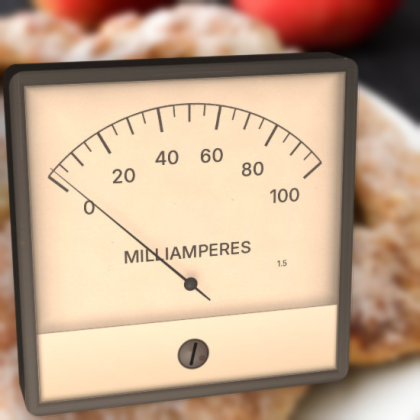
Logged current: 2.5 mA
